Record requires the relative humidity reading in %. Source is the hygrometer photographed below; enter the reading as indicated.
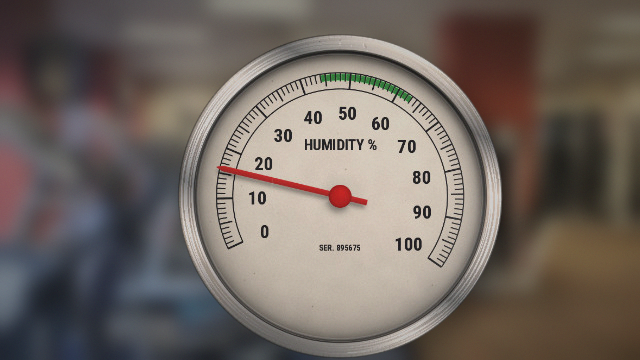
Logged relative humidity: 16 %
